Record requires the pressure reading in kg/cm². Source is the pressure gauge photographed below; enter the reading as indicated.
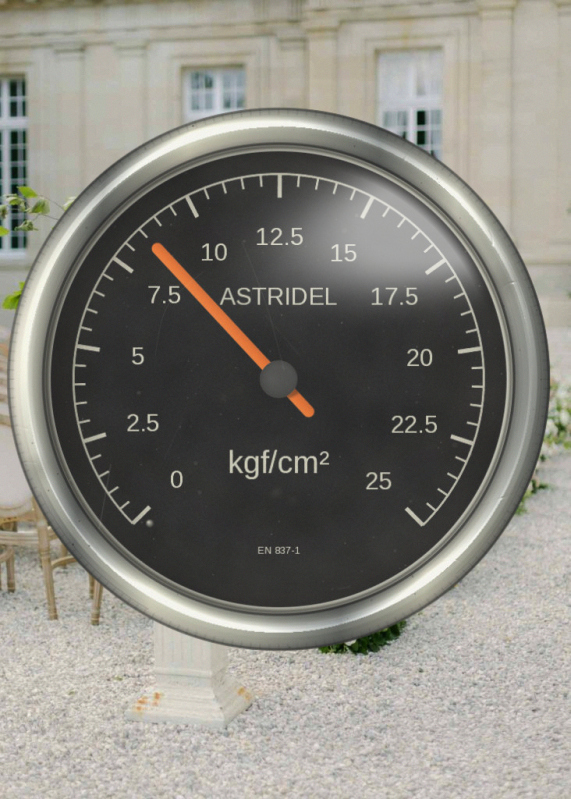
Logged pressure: 8.5 kg/cm²
